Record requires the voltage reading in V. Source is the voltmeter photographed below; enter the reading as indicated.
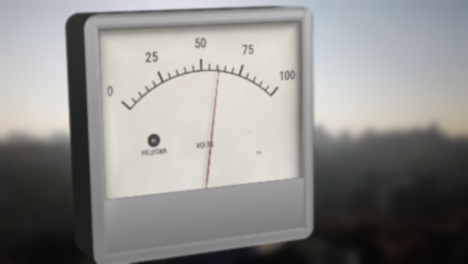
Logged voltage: 60 V
